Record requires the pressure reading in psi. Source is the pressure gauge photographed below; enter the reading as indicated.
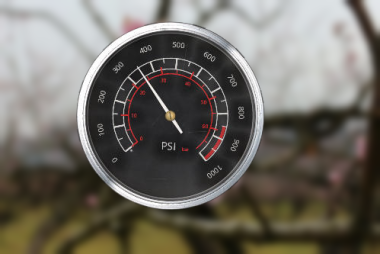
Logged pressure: 350 psi
